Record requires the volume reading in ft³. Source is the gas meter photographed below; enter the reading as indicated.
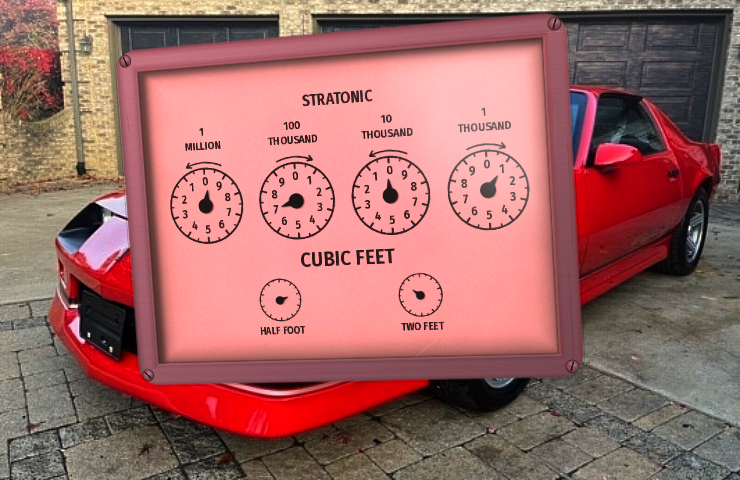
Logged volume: 970100 ft³
